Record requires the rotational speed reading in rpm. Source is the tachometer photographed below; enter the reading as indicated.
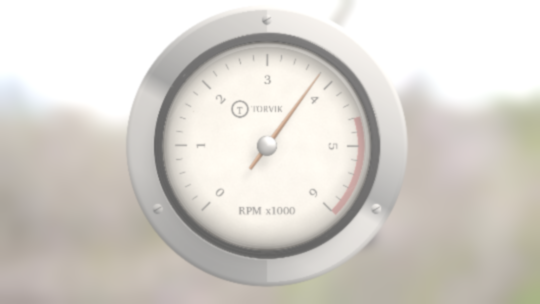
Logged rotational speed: 3800 rpm
